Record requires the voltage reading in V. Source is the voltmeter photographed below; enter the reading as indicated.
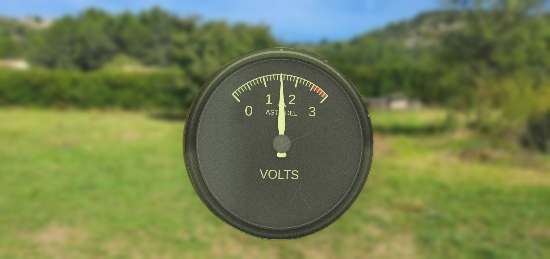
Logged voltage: 1.5 V
